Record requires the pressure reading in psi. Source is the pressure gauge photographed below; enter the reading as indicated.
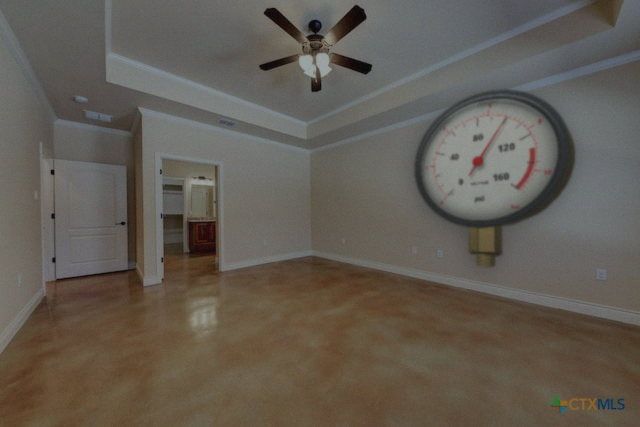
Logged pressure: 100 psi
